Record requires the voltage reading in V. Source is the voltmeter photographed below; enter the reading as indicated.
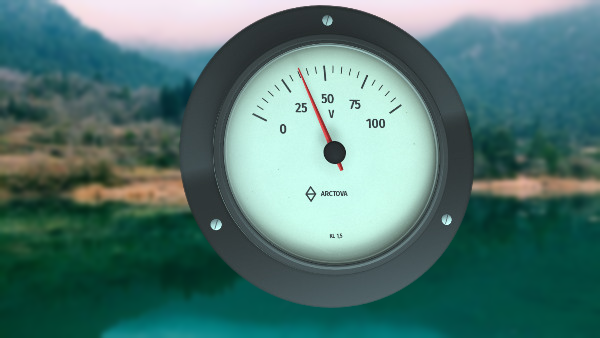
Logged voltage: 35 V
